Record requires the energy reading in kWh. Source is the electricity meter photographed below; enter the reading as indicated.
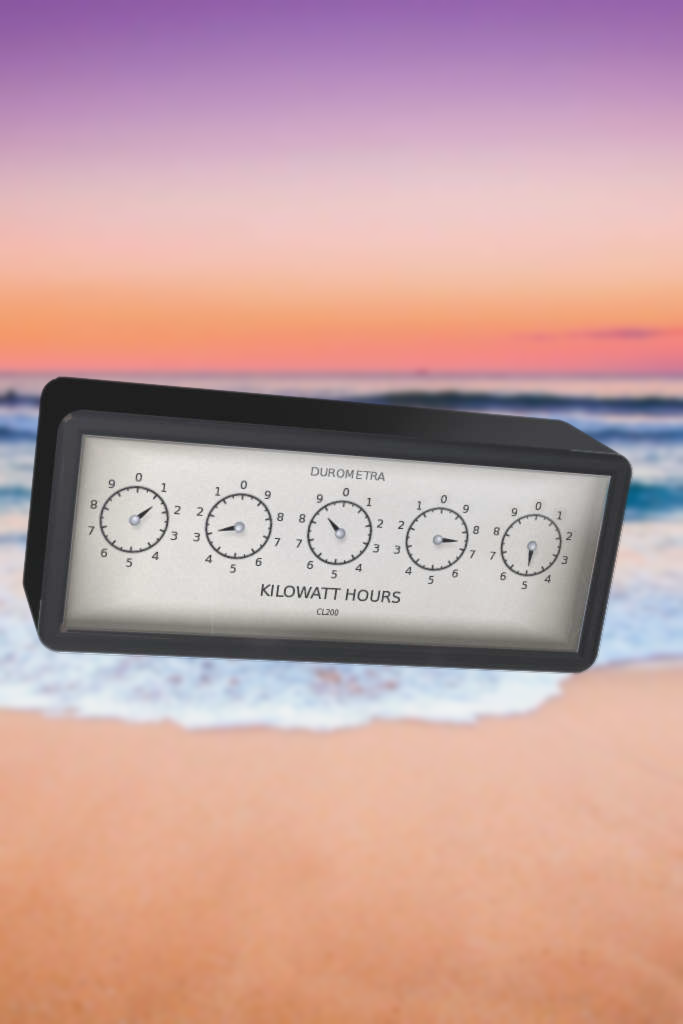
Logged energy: 12875 kWh
